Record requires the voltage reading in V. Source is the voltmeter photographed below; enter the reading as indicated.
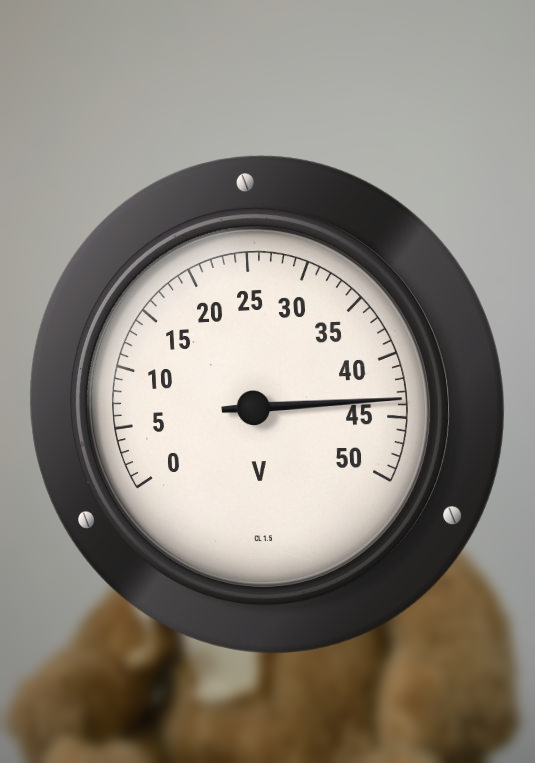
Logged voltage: 43.5 V
